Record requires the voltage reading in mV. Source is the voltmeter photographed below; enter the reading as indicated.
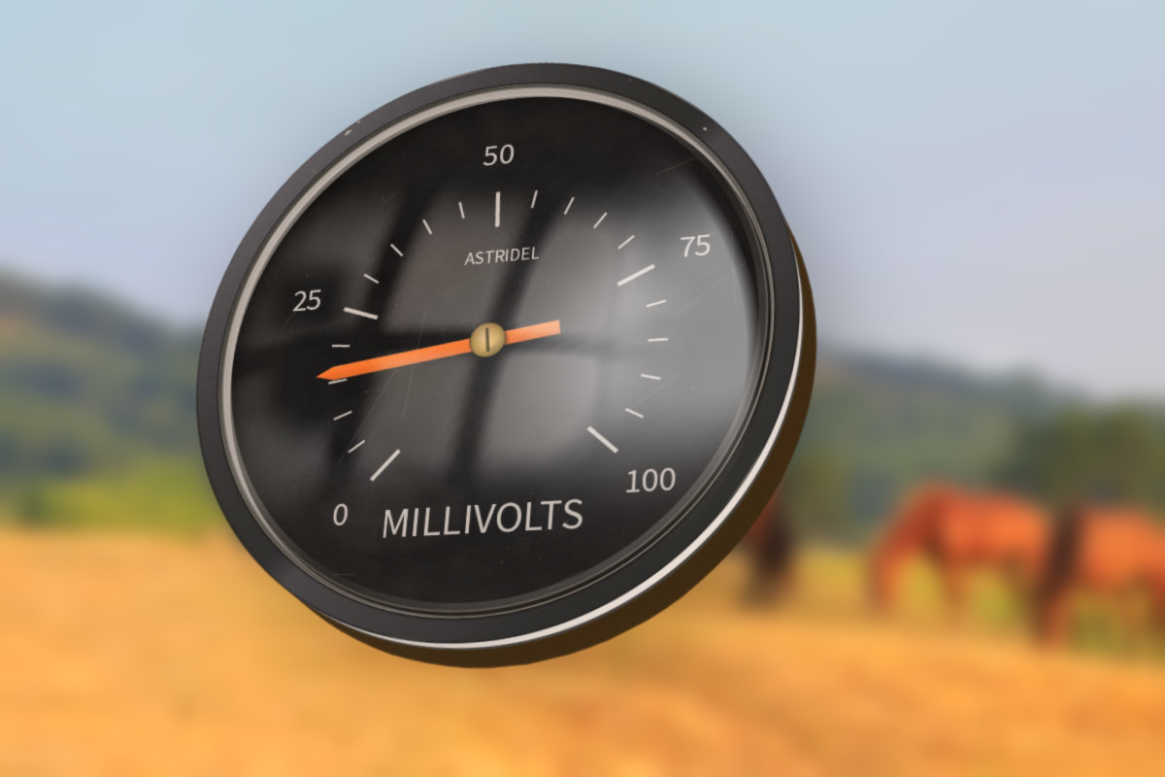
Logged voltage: 15 mV
